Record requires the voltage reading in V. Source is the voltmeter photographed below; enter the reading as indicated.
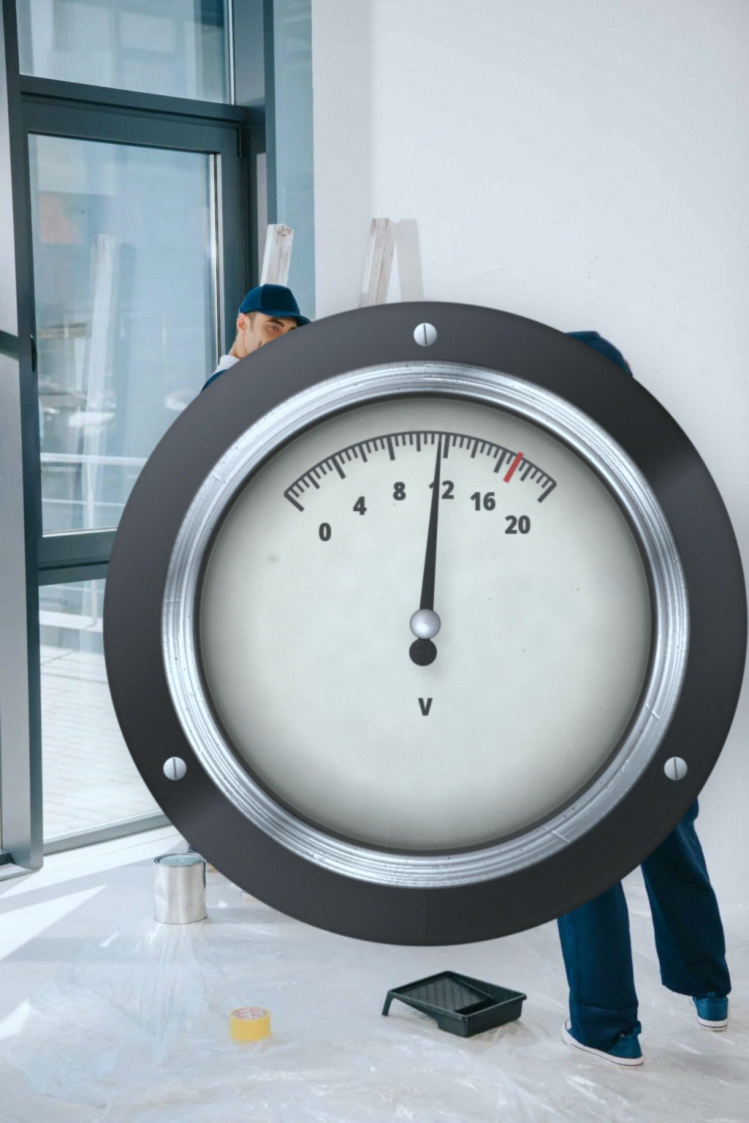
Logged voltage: 11.5 V
